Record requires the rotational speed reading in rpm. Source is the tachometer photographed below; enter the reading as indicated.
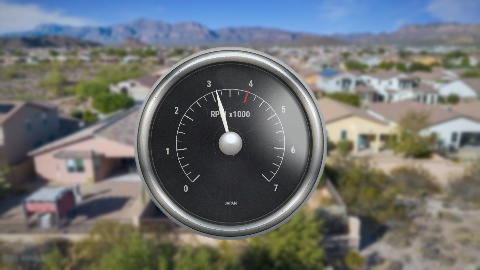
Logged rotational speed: 3125 rpm
